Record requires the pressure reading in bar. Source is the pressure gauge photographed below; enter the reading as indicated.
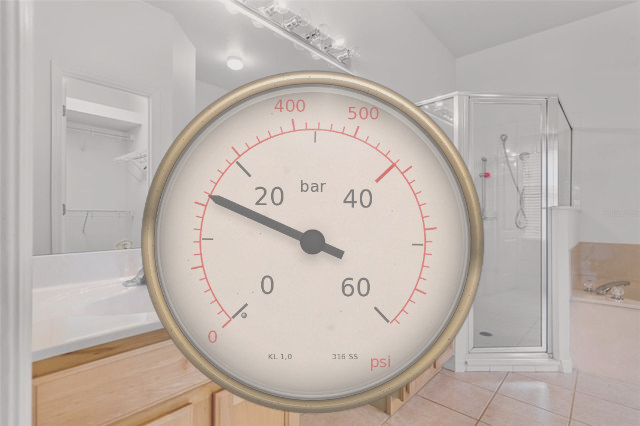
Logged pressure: 15 bar
